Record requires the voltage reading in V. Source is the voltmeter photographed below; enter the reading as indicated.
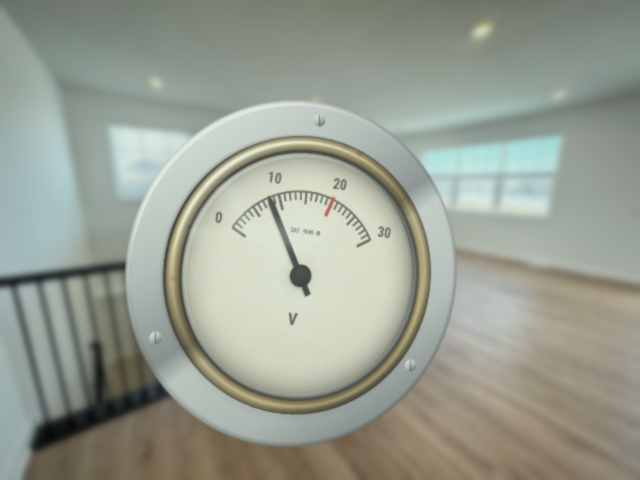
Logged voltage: 8 V
